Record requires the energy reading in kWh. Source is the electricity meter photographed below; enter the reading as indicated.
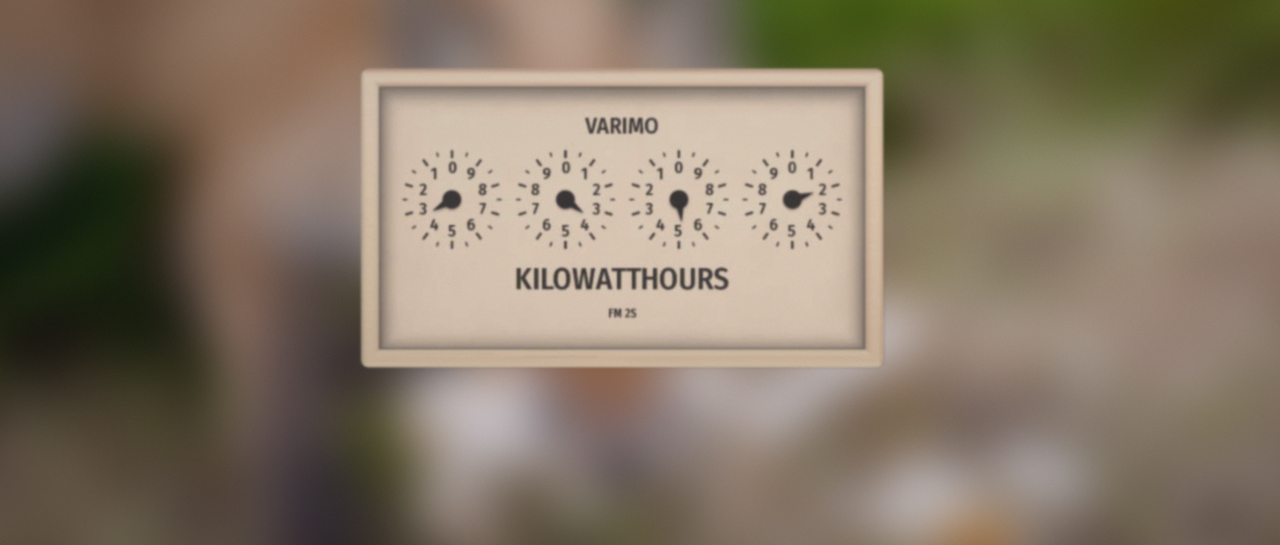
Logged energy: 3352 kWh
